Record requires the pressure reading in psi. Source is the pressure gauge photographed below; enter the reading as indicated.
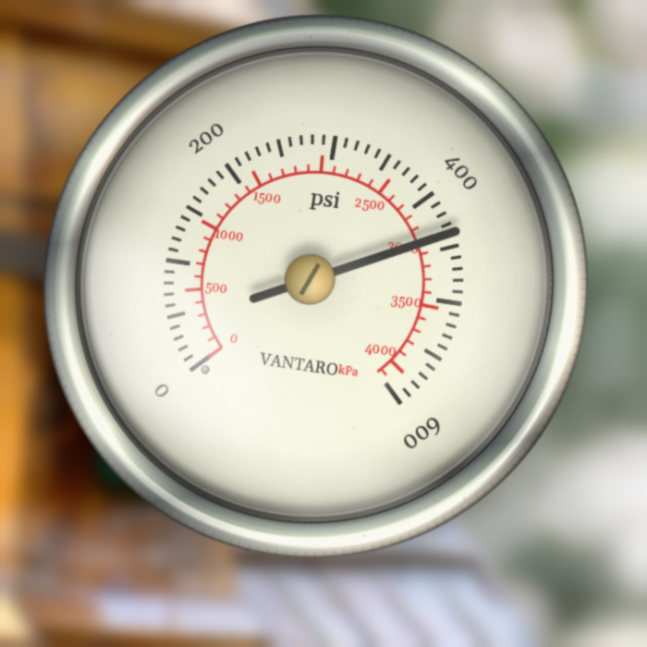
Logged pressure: 440 psi
